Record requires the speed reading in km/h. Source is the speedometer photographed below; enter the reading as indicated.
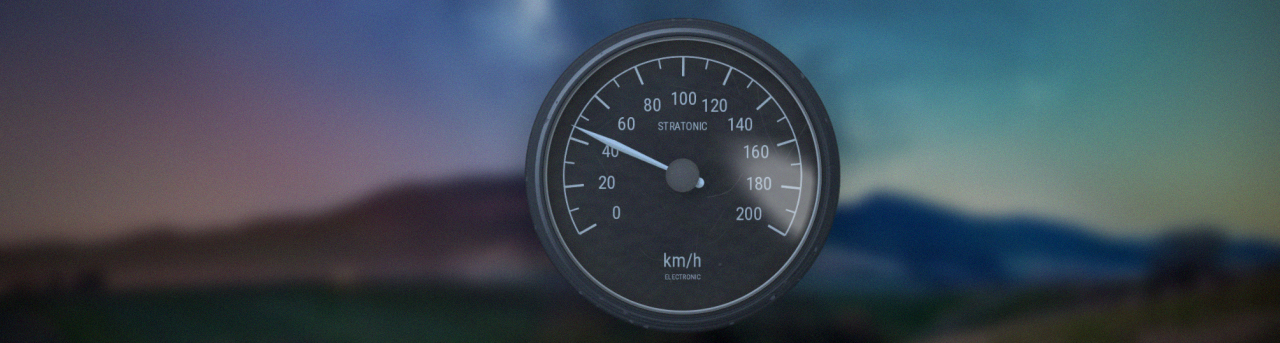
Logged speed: 45 km/h
